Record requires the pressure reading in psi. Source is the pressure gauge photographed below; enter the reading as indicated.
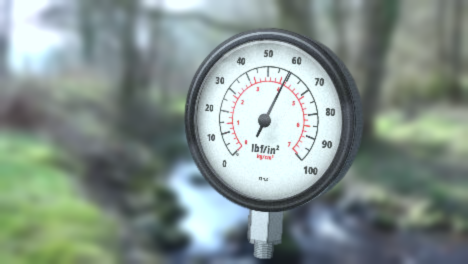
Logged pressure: 60 psi
